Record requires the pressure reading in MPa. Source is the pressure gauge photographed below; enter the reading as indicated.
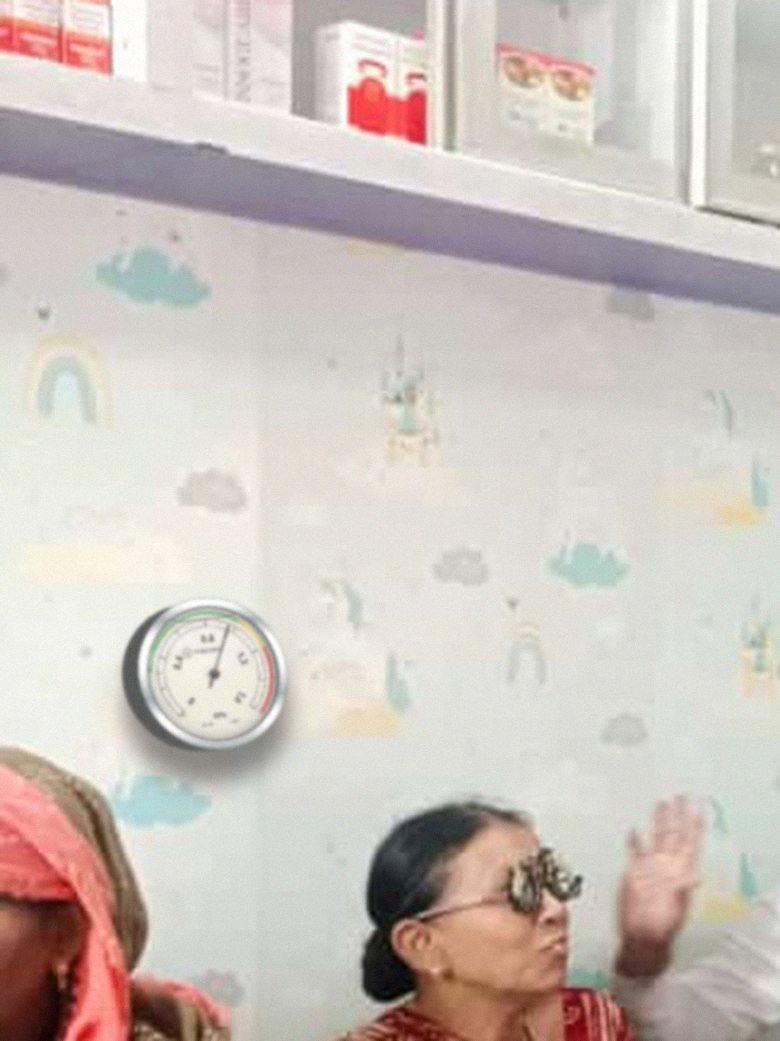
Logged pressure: 0.95 MPa
